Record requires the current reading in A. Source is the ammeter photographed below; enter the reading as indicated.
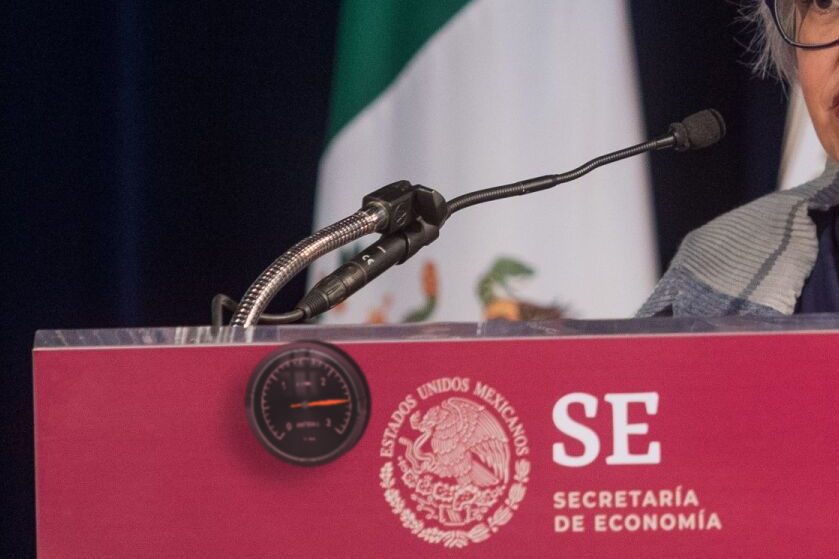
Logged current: 2.5 A
